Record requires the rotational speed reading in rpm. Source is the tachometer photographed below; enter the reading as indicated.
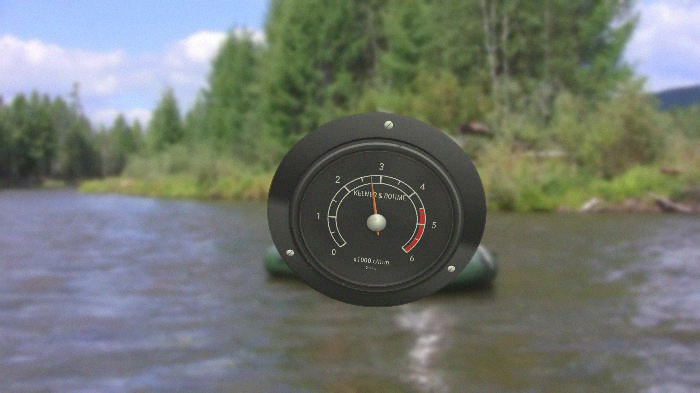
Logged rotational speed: 2750 rpm
